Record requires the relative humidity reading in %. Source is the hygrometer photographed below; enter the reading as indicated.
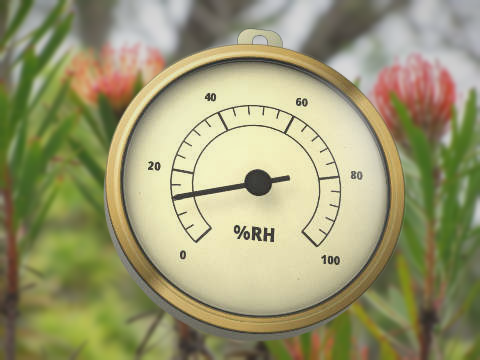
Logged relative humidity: 12 %
